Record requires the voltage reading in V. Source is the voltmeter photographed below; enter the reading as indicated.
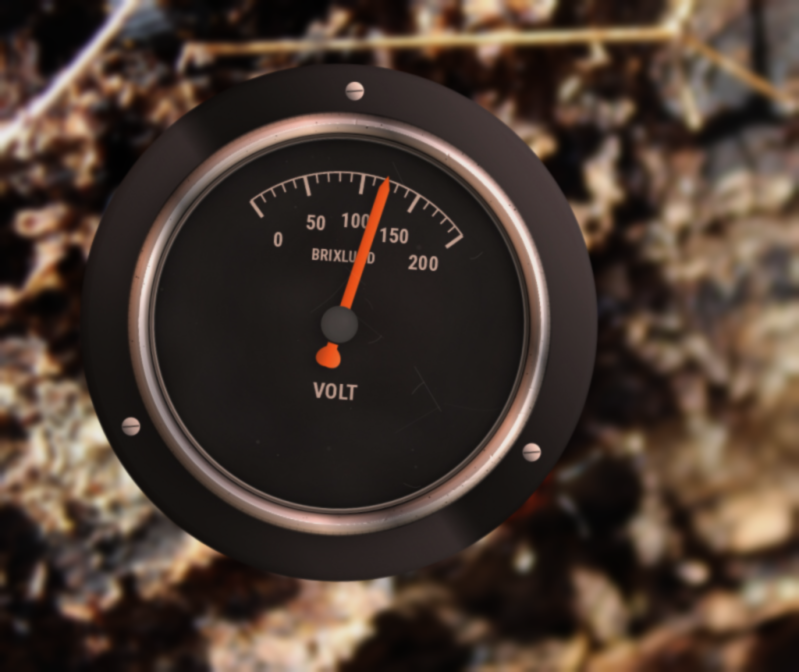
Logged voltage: 120 V
